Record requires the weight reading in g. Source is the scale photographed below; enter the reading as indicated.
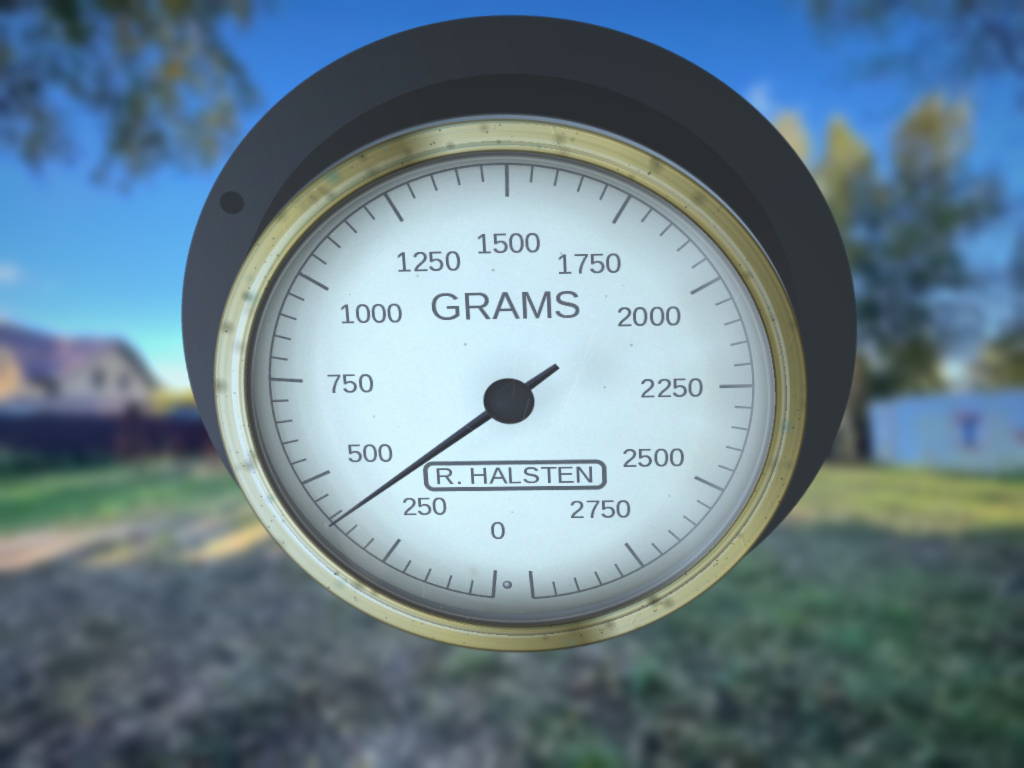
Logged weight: 400 g
